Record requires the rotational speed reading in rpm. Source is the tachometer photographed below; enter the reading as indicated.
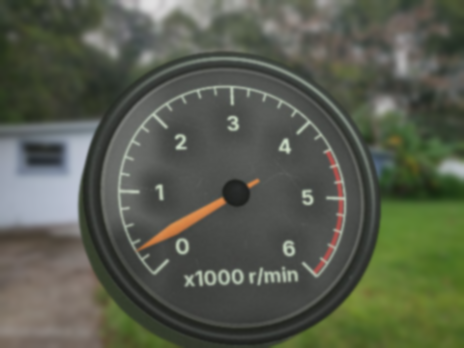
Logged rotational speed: 300 rpm
